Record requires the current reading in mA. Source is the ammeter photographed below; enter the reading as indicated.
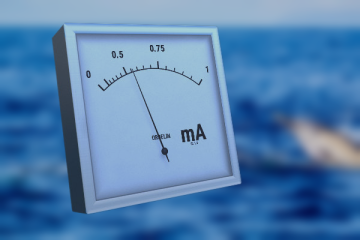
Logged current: 0.55 mA
